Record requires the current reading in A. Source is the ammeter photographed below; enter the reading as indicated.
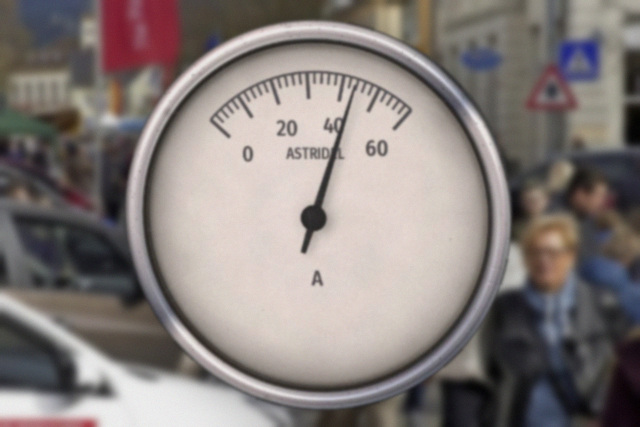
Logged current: 44 A
